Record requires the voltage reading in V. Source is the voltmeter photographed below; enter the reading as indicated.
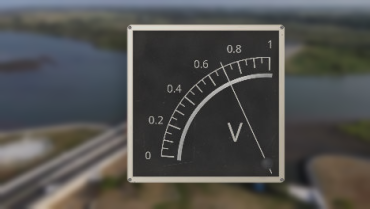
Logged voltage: 0.7 V
